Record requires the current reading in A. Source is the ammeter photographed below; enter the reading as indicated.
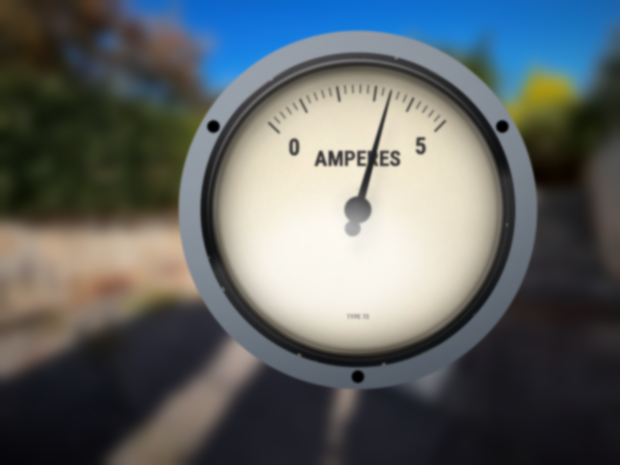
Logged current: 3.4 A
